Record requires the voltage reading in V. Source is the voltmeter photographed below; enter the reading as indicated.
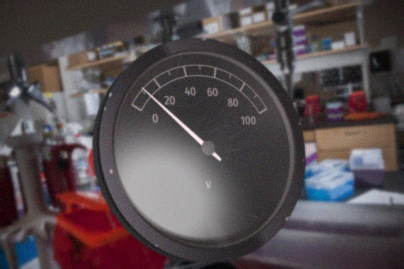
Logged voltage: 10 V
